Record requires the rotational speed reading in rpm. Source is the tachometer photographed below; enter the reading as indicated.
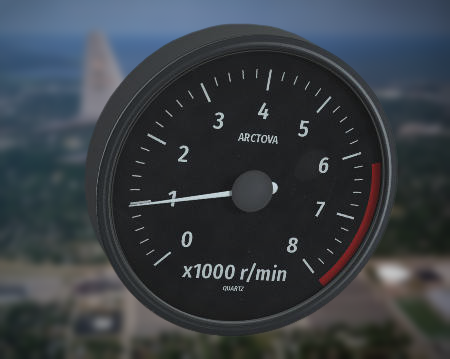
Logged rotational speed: 1000 rpm
